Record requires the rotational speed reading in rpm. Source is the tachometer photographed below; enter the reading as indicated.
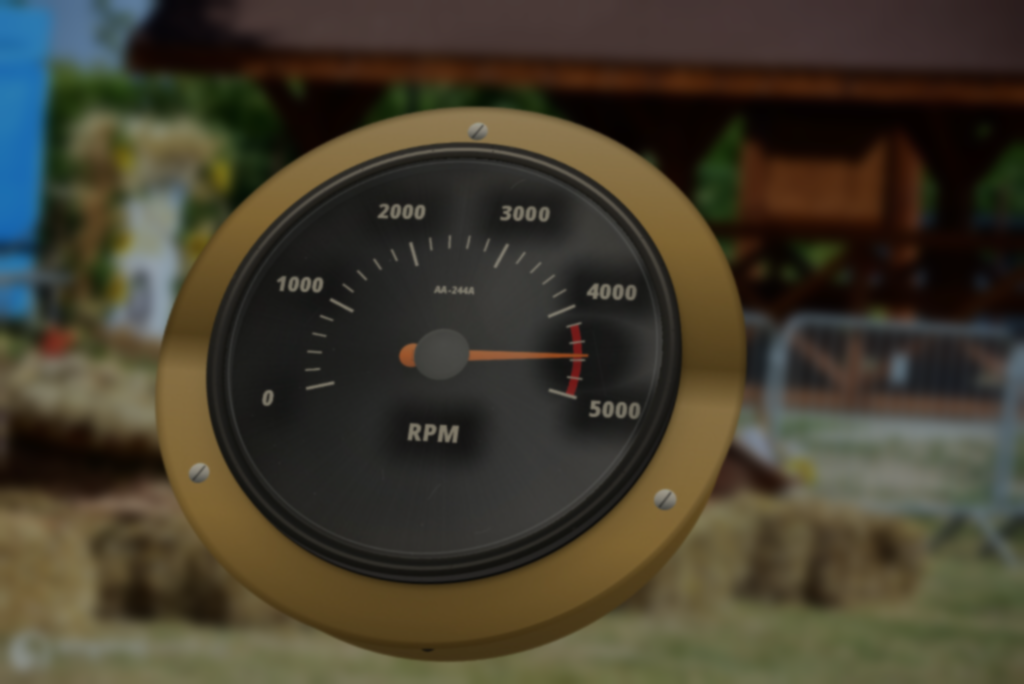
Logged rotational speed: 4600 rpm
